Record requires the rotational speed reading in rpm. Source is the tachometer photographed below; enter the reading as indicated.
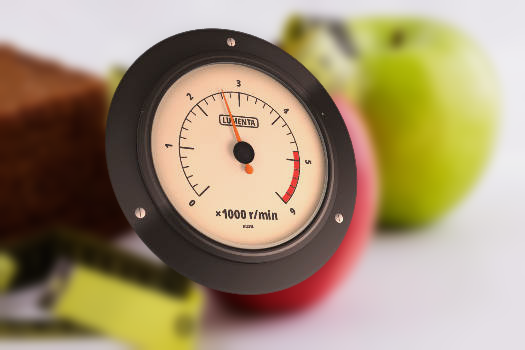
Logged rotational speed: 2600 rpm
